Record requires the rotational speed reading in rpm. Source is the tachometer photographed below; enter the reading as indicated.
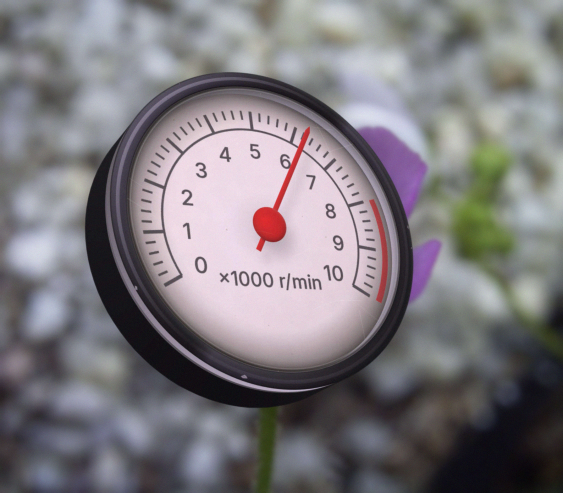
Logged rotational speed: 6200 rpm
